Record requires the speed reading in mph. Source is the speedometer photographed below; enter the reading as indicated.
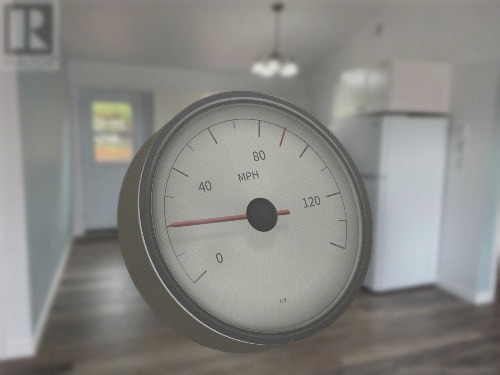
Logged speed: 20 mph
